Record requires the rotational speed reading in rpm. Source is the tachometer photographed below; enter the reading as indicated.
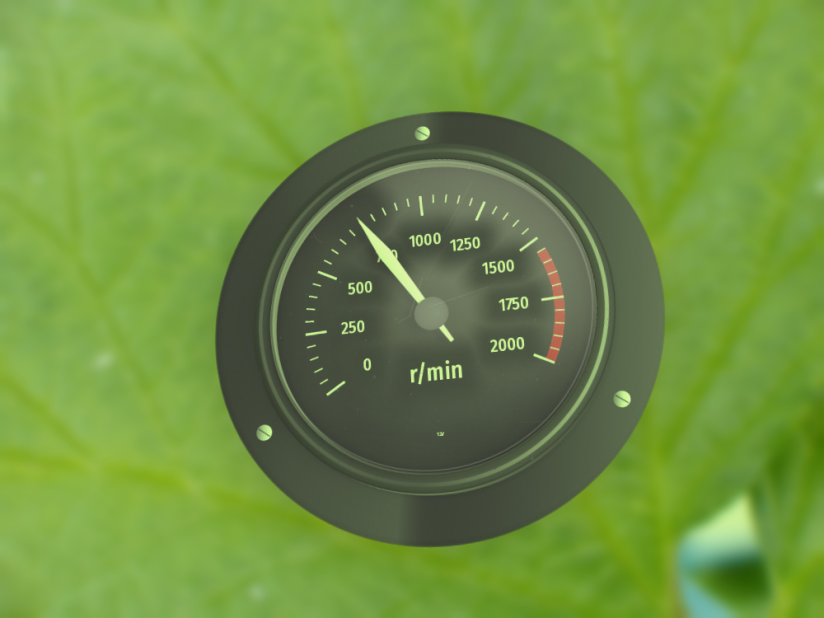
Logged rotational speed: 750 rpm
